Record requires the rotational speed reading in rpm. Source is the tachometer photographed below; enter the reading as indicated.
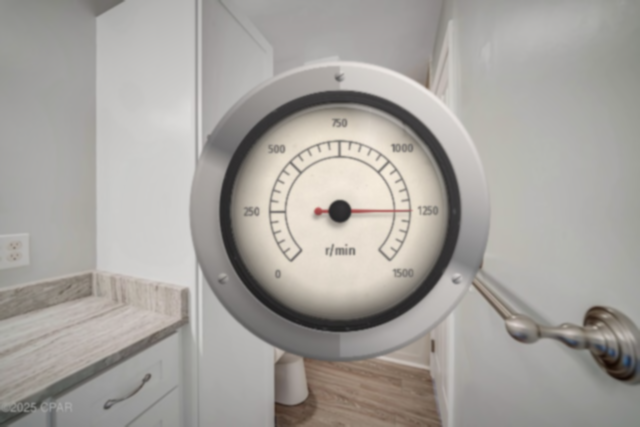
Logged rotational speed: 1250 rpm
